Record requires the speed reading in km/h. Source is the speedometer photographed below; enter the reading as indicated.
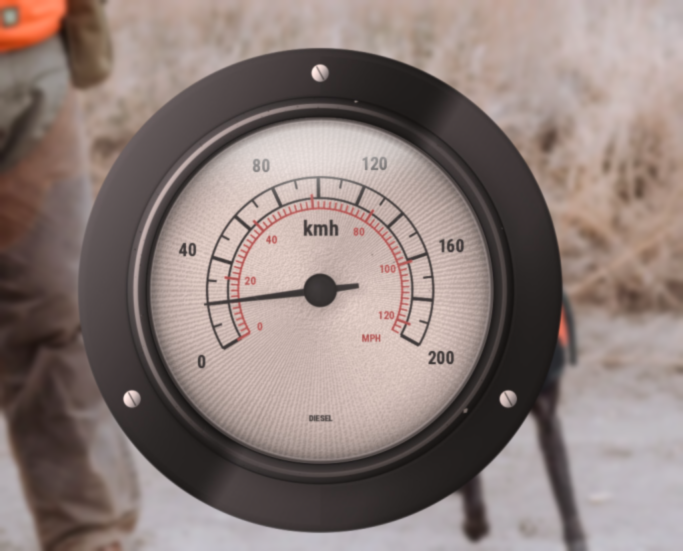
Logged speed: 20 km/h
